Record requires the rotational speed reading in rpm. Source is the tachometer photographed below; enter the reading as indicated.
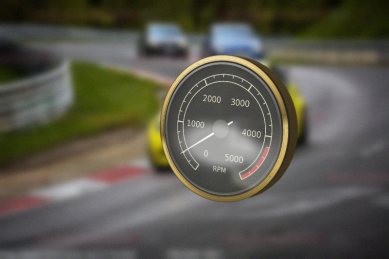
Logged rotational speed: 400 rpm
